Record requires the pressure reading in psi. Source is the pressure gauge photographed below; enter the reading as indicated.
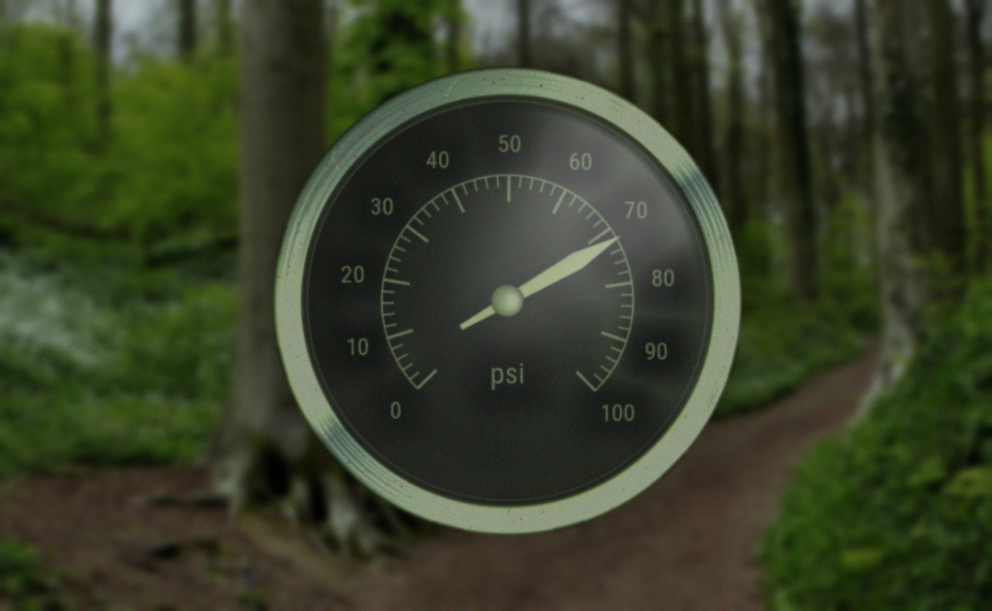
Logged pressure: 72 psi
